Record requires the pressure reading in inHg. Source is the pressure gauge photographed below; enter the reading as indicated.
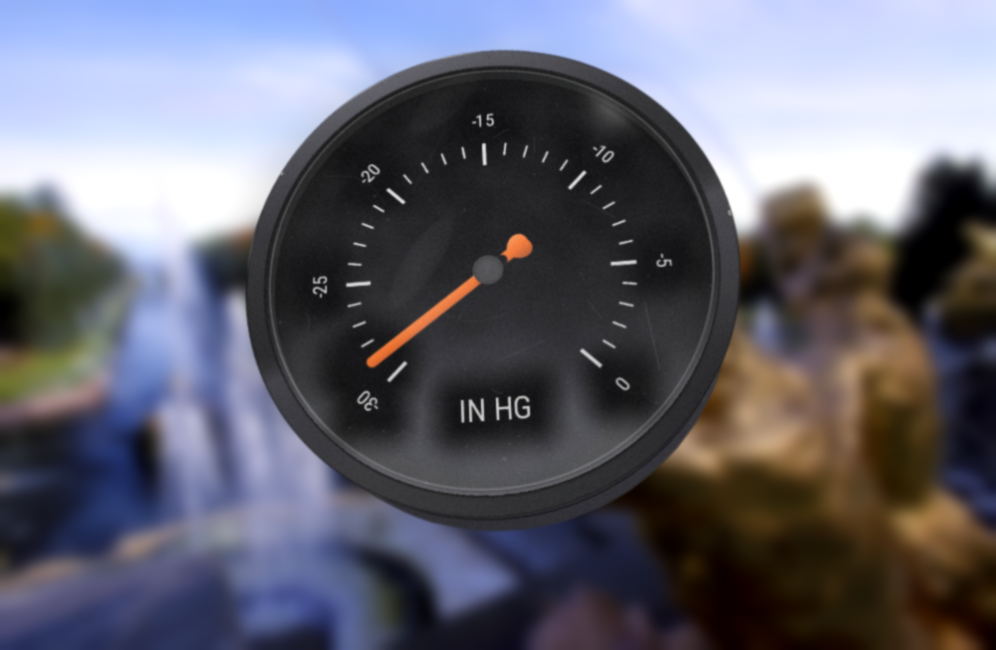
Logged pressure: -29 inHg
